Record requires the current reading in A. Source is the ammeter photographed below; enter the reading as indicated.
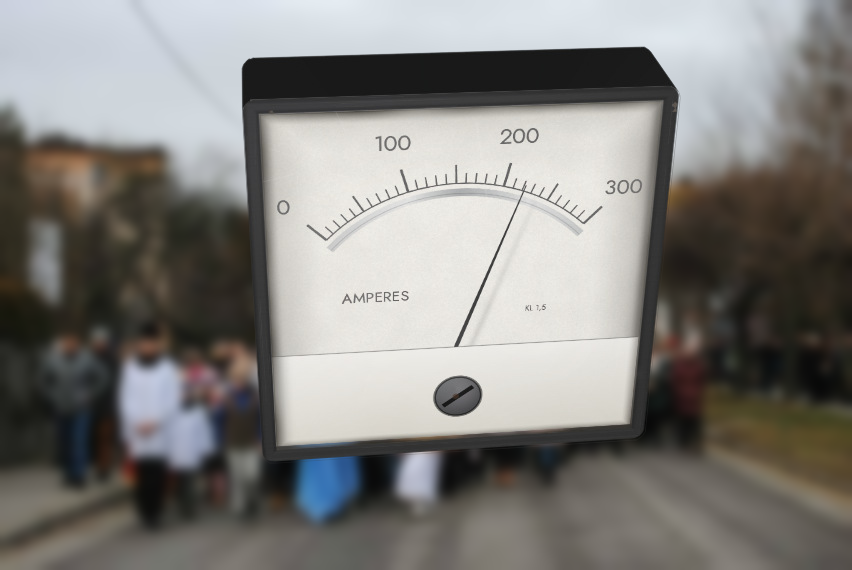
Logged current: 220 A
